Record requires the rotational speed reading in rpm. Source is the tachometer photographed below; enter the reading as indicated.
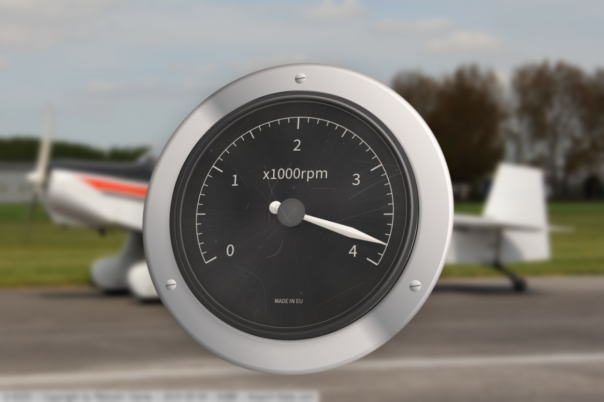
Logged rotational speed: 3800 rpm
